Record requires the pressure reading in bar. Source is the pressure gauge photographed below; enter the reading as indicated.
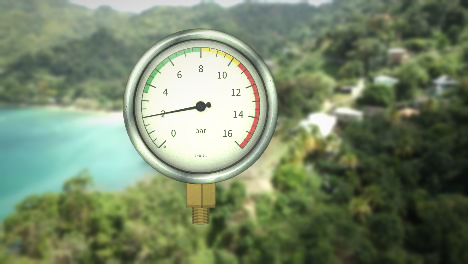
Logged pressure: 2 bar
